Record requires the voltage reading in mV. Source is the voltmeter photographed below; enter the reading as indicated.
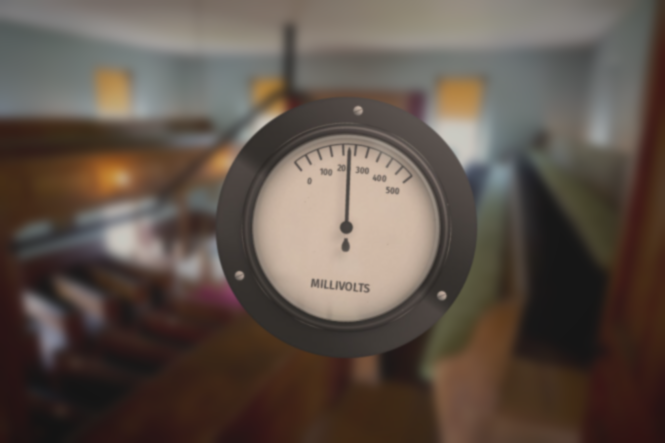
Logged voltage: 225 mV
